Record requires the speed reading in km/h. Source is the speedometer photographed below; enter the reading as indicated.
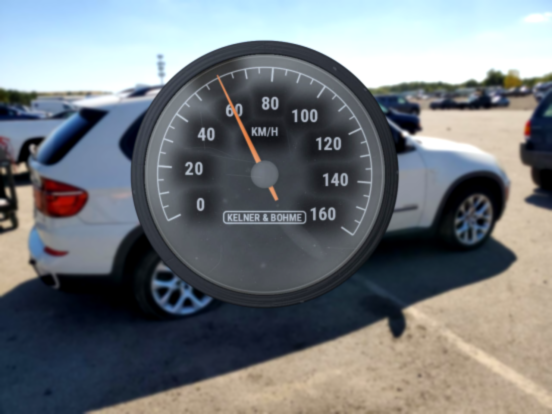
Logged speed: 60 km/h
